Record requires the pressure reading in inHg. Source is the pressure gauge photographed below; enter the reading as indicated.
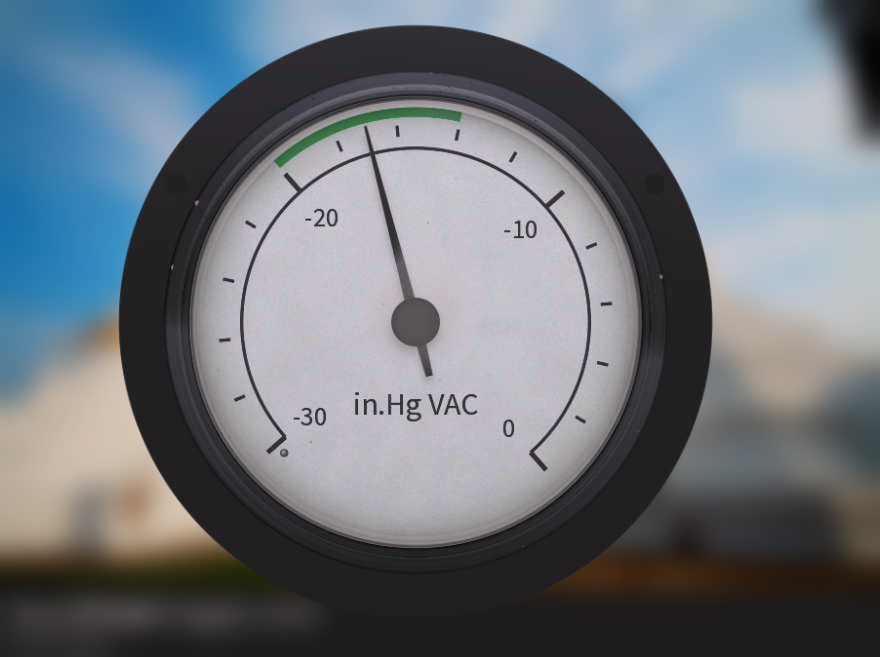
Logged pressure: -17 inHg
